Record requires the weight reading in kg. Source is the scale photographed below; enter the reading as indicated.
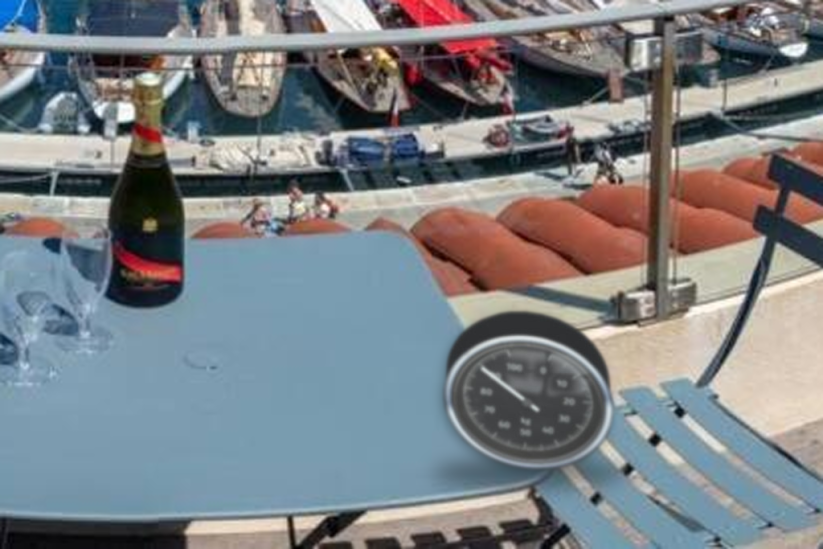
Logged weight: 90 kg
